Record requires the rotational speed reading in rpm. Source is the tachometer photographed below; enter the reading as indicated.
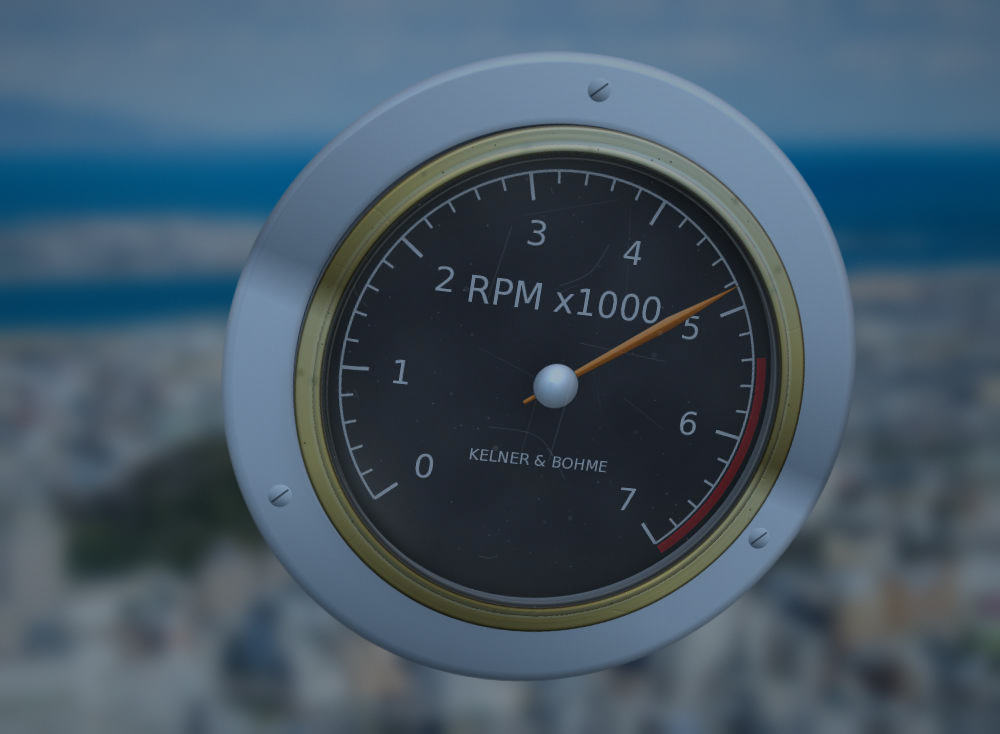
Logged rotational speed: 4800 rpm
